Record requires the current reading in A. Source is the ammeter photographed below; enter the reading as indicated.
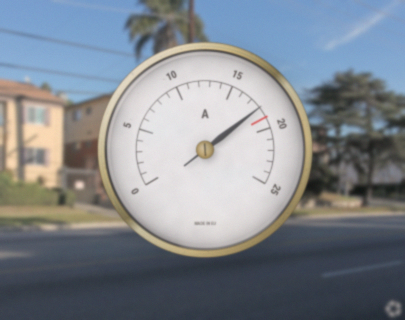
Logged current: 18 A
